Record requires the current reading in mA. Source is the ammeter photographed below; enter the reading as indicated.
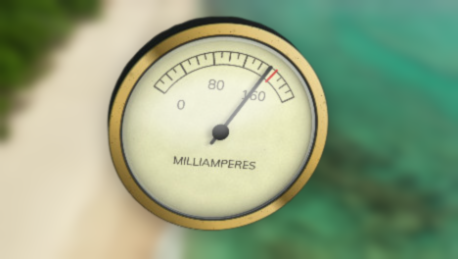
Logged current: 150 mA
